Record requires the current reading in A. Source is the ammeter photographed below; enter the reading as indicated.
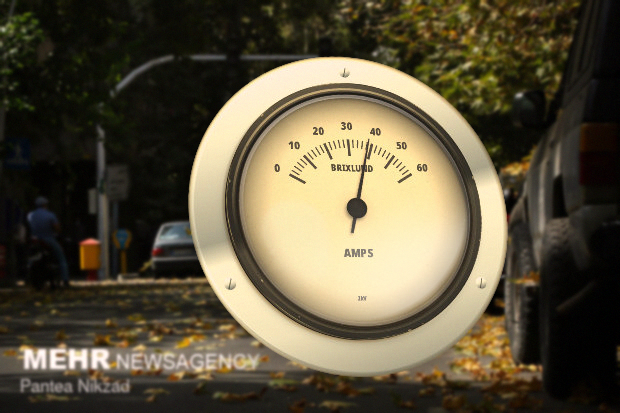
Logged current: 38 A
